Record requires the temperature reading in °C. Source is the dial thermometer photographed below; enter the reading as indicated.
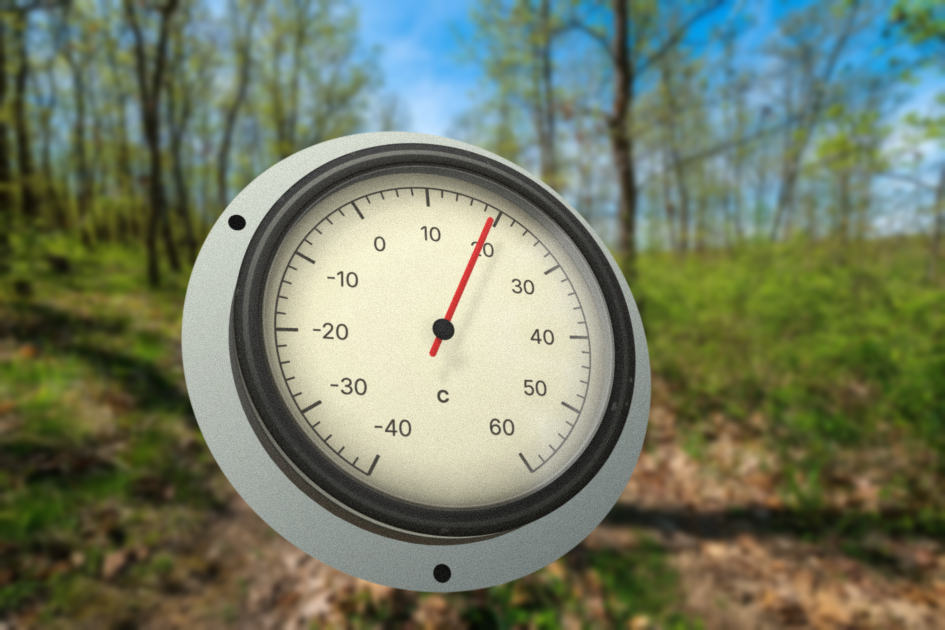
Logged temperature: 19 °C
